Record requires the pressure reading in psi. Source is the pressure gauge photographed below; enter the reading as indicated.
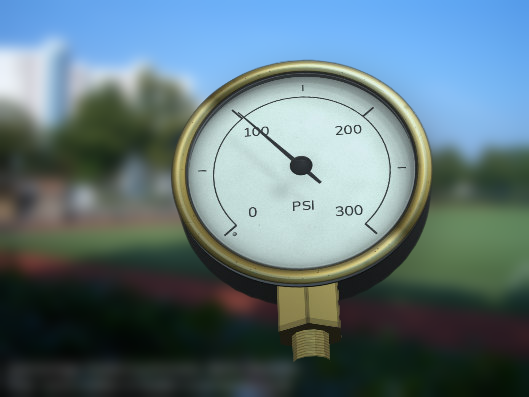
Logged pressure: 100 psi
